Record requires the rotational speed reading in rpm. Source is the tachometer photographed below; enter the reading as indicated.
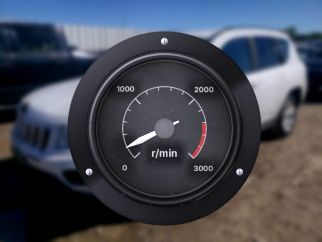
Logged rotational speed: 200 rpm
